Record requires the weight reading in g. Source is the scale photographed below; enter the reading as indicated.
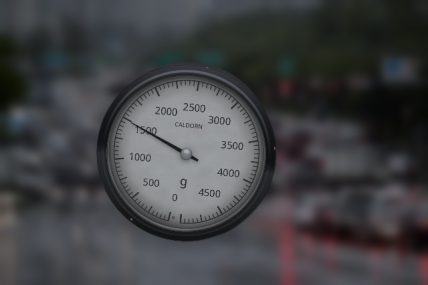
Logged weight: 1500 g
